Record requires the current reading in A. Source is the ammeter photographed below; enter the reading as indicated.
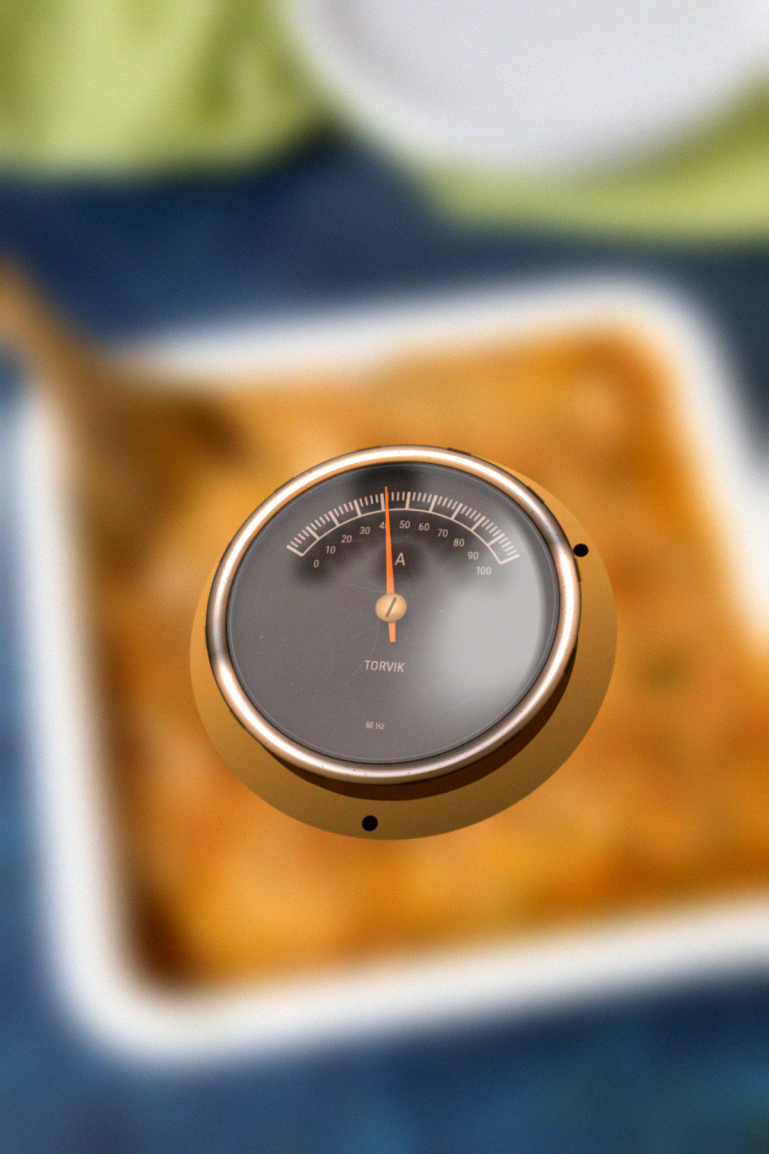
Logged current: 42 A
